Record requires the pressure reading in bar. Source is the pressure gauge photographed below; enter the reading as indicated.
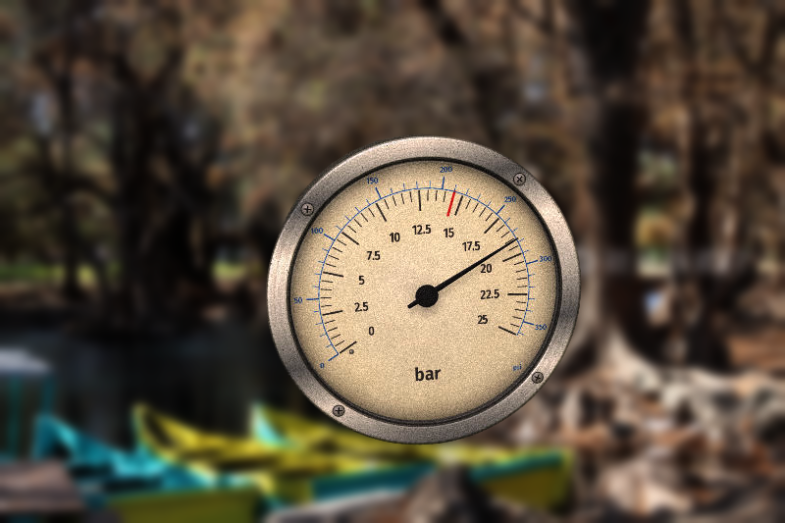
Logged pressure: 19 bar
